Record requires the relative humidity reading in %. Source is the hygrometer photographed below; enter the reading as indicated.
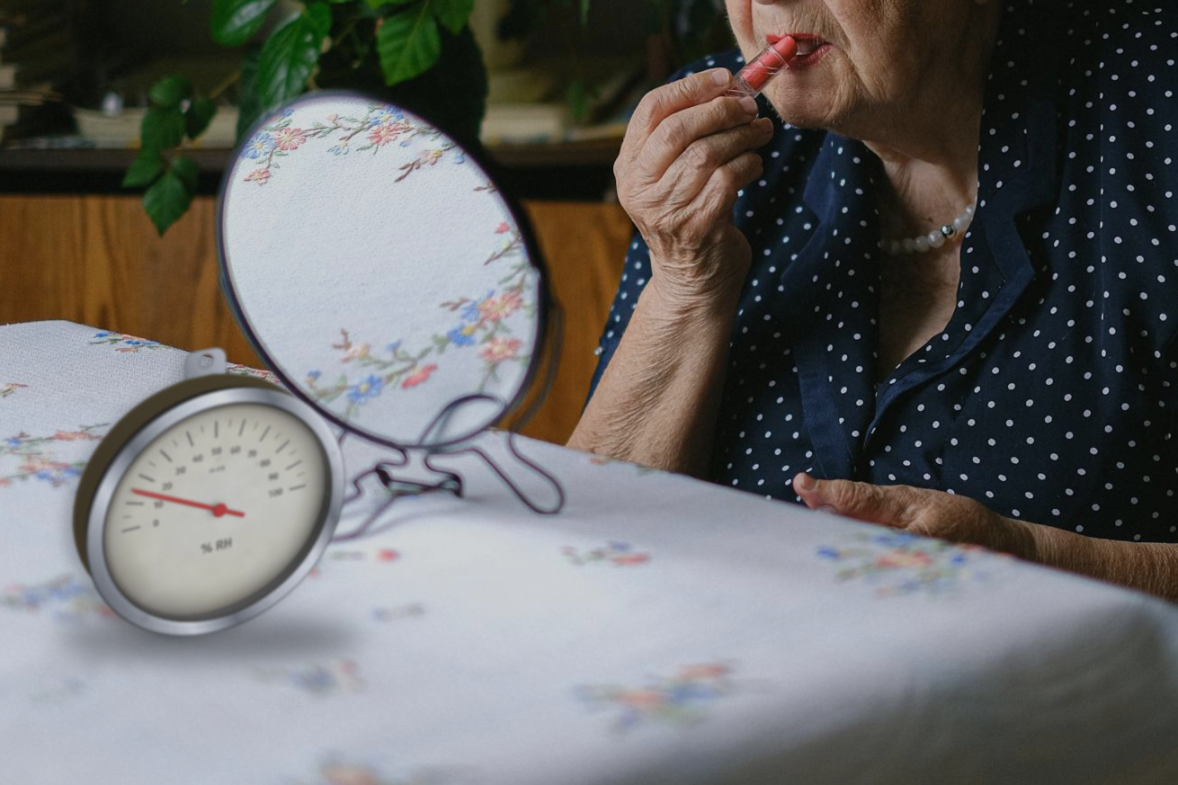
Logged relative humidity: 15 %
